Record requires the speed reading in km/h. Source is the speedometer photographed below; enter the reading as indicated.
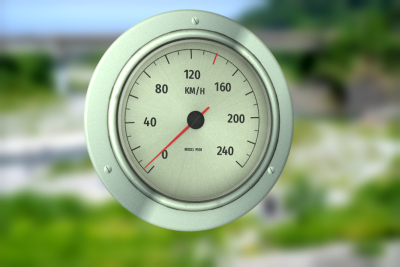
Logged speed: 5 km/h
